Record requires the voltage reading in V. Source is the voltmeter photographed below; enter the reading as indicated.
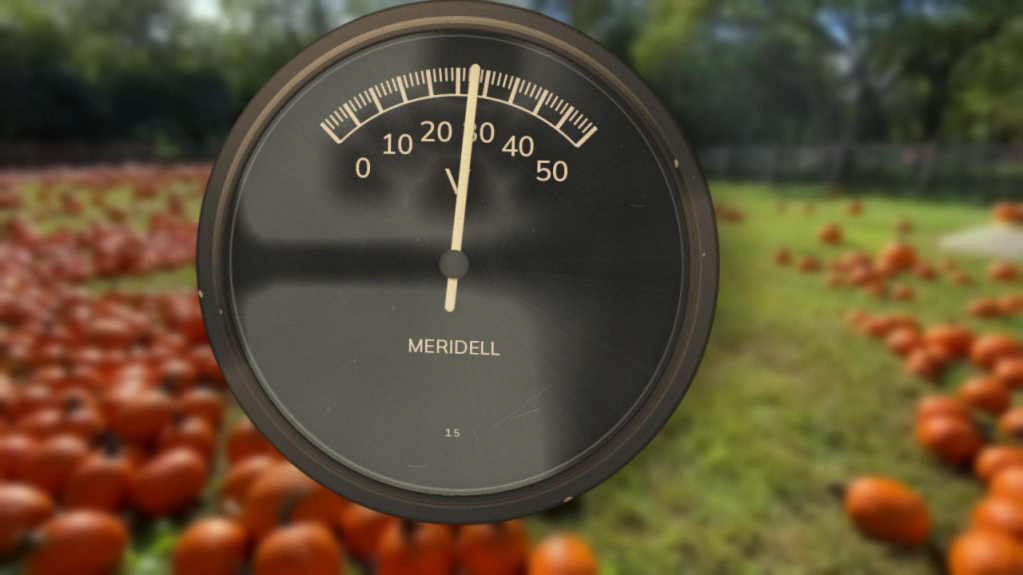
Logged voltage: 28 V
